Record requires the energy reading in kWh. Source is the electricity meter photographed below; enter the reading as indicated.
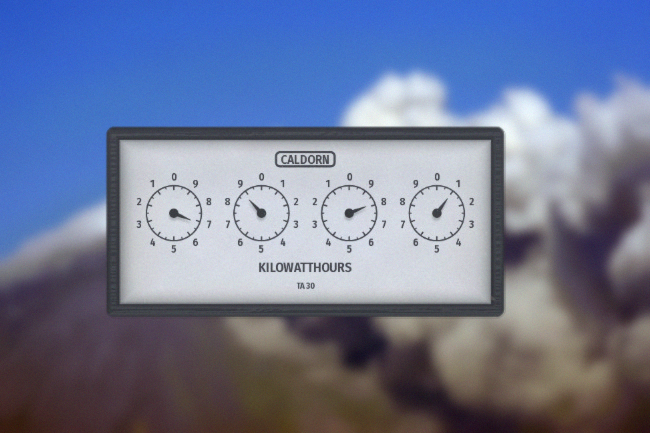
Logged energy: 6881 kWh
